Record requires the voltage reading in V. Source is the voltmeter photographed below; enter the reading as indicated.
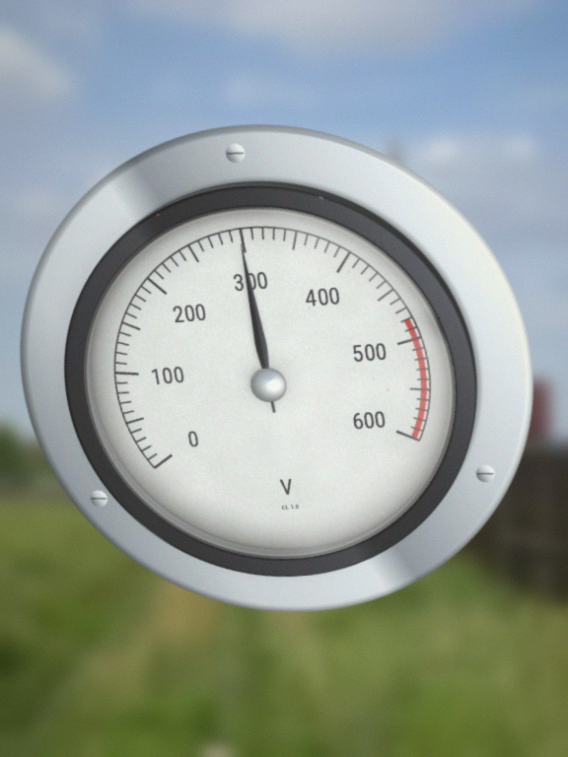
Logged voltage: 300 V
